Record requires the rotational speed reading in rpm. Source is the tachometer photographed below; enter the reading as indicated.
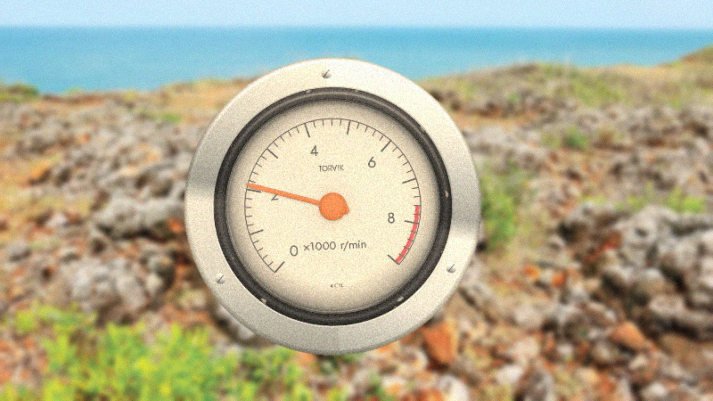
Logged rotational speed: 2100 rpm
